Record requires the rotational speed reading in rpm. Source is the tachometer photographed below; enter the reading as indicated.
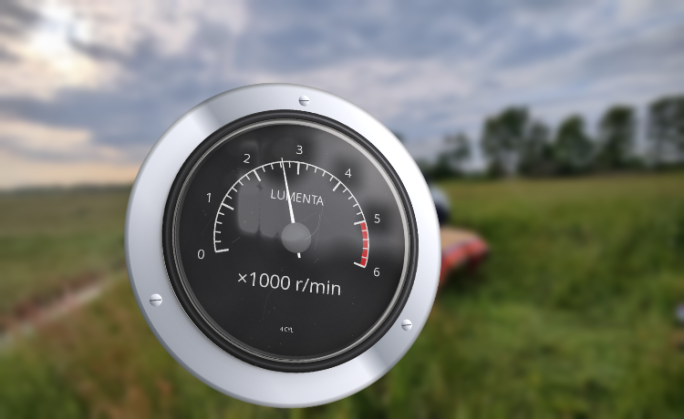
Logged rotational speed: 2600 rpm
